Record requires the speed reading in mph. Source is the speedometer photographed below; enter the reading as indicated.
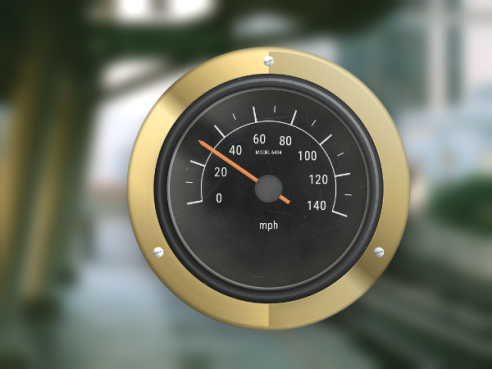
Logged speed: 30 mph
